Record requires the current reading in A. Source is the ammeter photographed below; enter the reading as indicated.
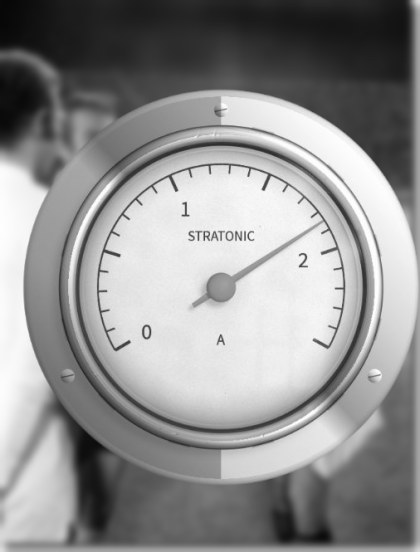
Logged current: 1.85 A
